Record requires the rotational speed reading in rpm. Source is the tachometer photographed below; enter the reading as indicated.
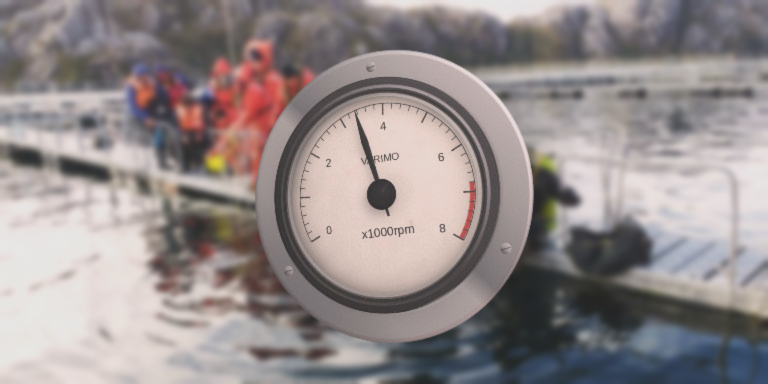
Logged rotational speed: 3400 rpm
